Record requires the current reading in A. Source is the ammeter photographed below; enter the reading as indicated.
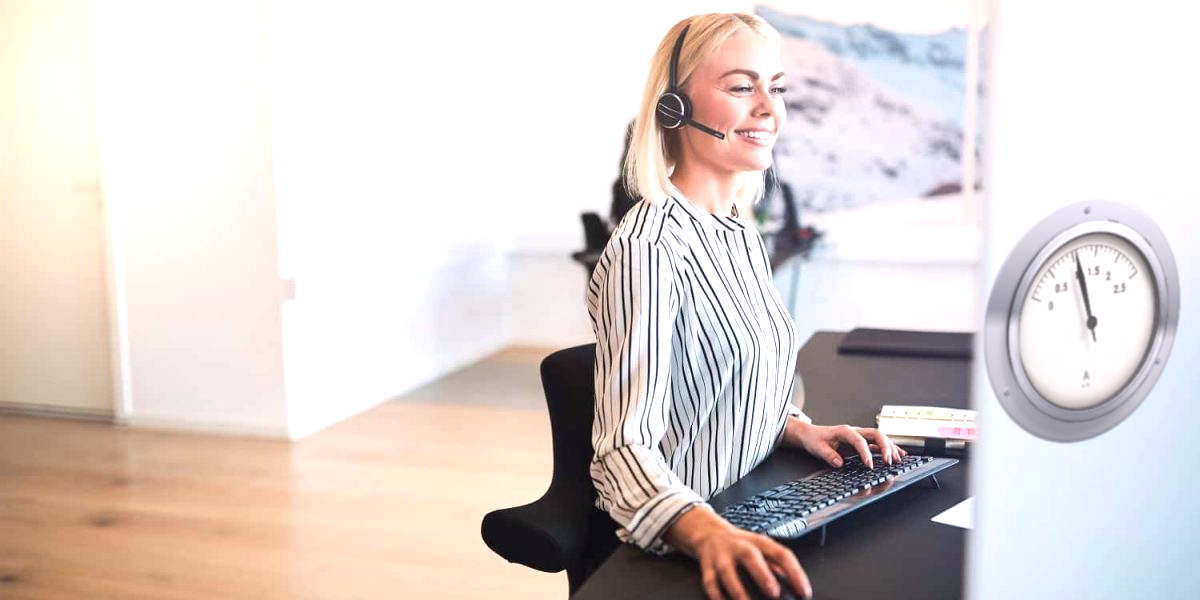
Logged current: 1 A
